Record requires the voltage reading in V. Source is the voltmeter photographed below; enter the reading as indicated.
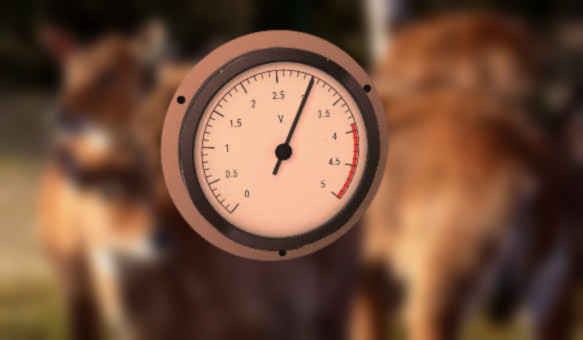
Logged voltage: 3 V
